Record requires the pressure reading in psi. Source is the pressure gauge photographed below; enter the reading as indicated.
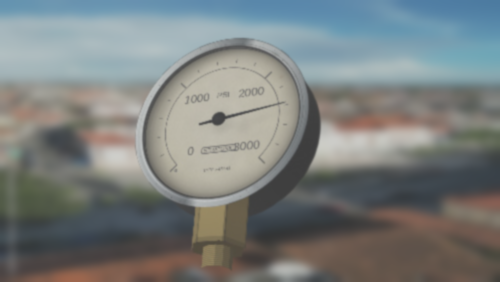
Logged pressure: 2400 psi
